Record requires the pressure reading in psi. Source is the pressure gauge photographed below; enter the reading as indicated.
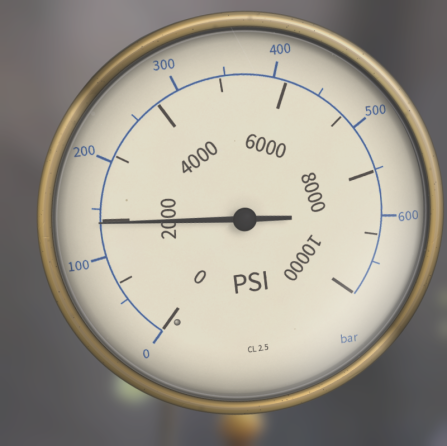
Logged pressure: 2000 psi
